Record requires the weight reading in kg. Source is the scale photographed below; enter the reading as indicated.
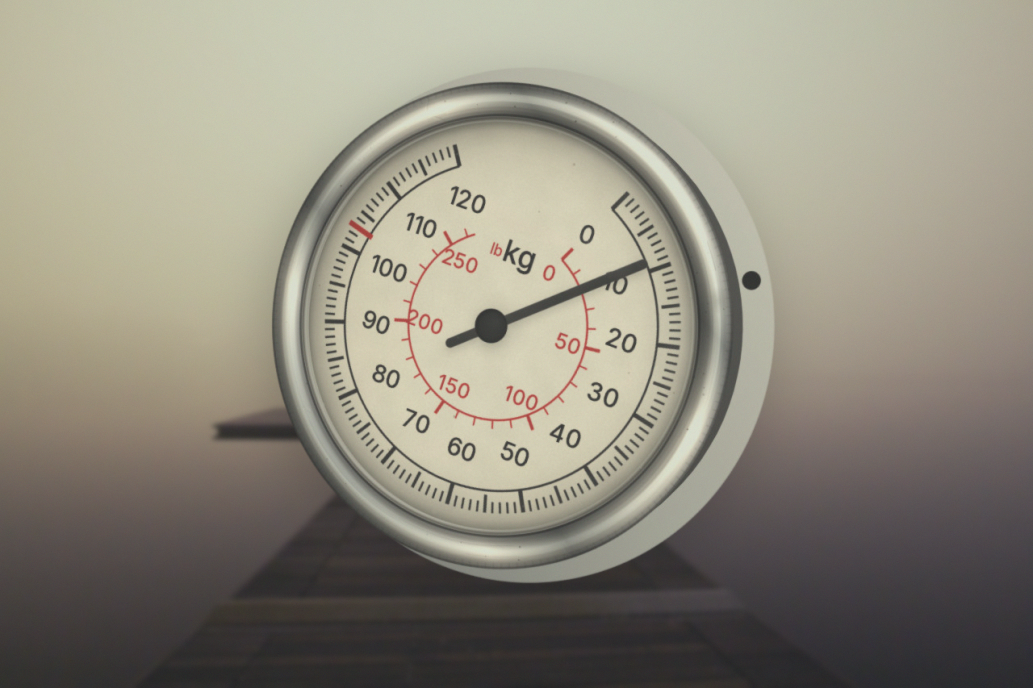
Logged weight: 9 kg
